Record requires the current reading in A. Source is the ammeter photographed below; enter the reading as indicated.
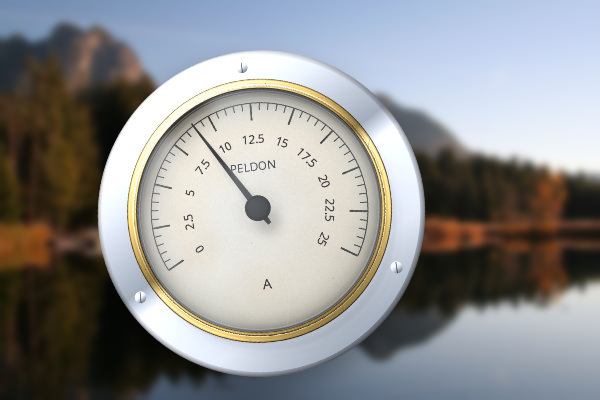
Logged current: 9 A
